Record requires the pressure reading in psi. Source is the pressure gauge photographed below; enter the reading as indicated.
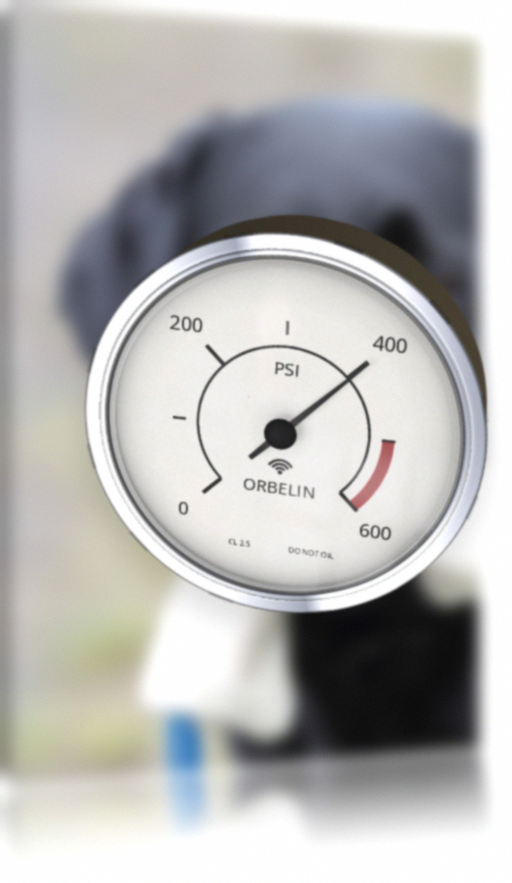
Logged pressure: 400 psi
